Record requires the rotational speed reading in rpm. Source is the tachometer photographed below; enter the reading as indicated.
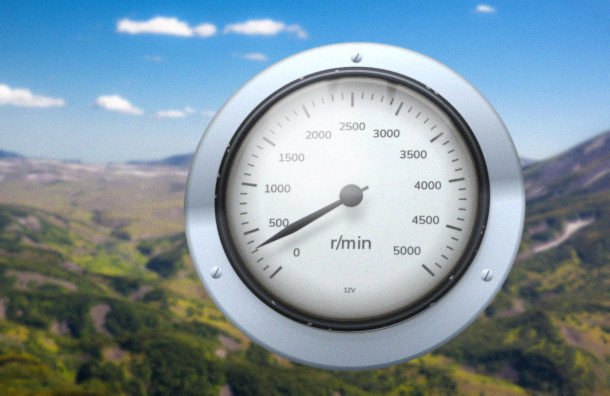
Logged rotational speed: 300 rpm
